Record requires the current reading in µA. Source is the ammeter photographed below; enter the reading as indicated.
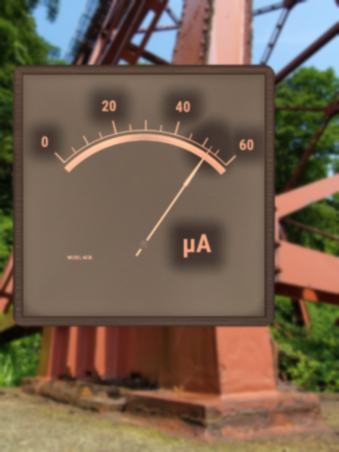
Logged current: 52.5 µA
